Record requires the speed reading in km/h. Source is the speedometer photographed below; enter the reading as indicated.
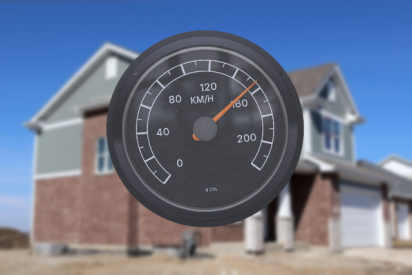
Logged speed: 155 km/h
